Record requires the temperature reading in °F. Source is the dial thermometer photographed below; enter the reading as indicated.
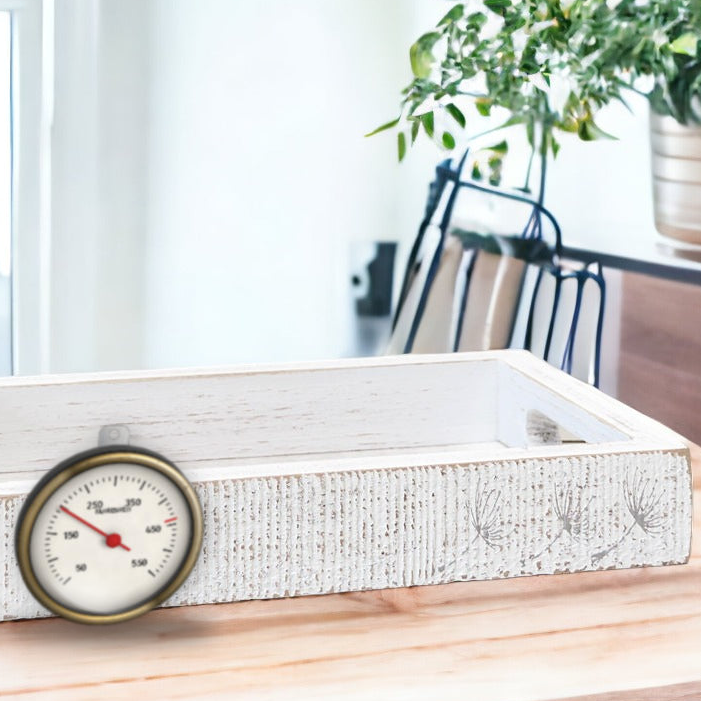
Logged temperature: 200 °F
